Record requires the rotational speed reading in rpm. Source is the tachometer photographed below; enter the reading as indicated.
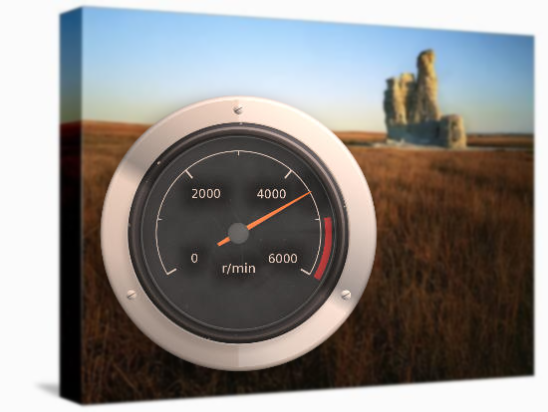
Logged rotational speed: 4500 rpm
